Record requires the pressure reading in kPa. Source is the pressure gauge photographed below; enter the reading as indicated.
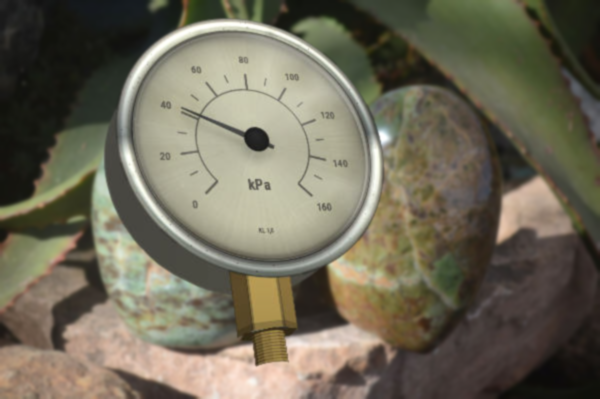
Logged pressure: 40 kPa
